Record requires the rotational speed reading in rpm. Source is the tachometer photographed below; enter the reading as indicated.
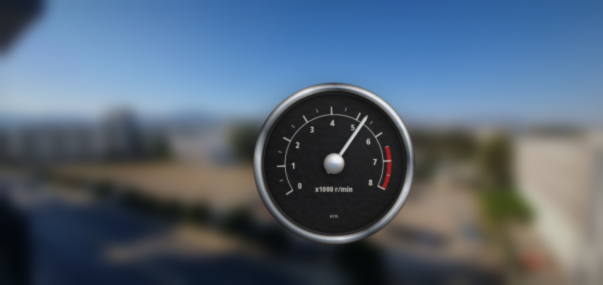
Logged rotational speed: 5250 rpm
